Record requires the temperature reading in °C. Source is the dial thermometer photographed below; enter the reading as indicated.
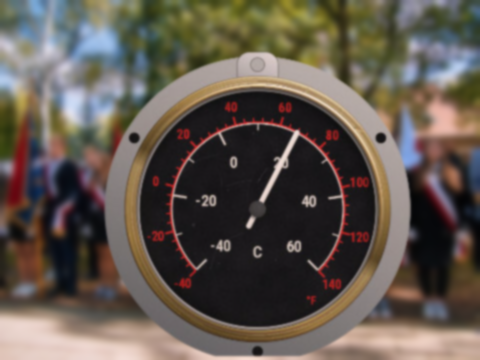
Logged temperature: 20 °C
